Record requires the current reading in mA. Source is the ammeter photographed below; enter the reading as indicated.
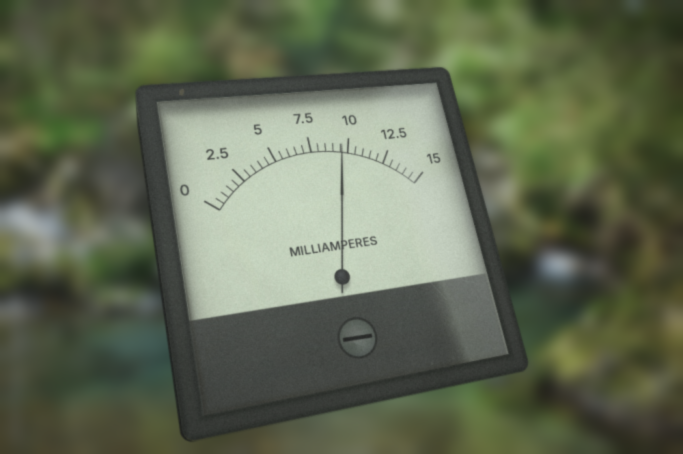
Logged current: 9.5 mA
